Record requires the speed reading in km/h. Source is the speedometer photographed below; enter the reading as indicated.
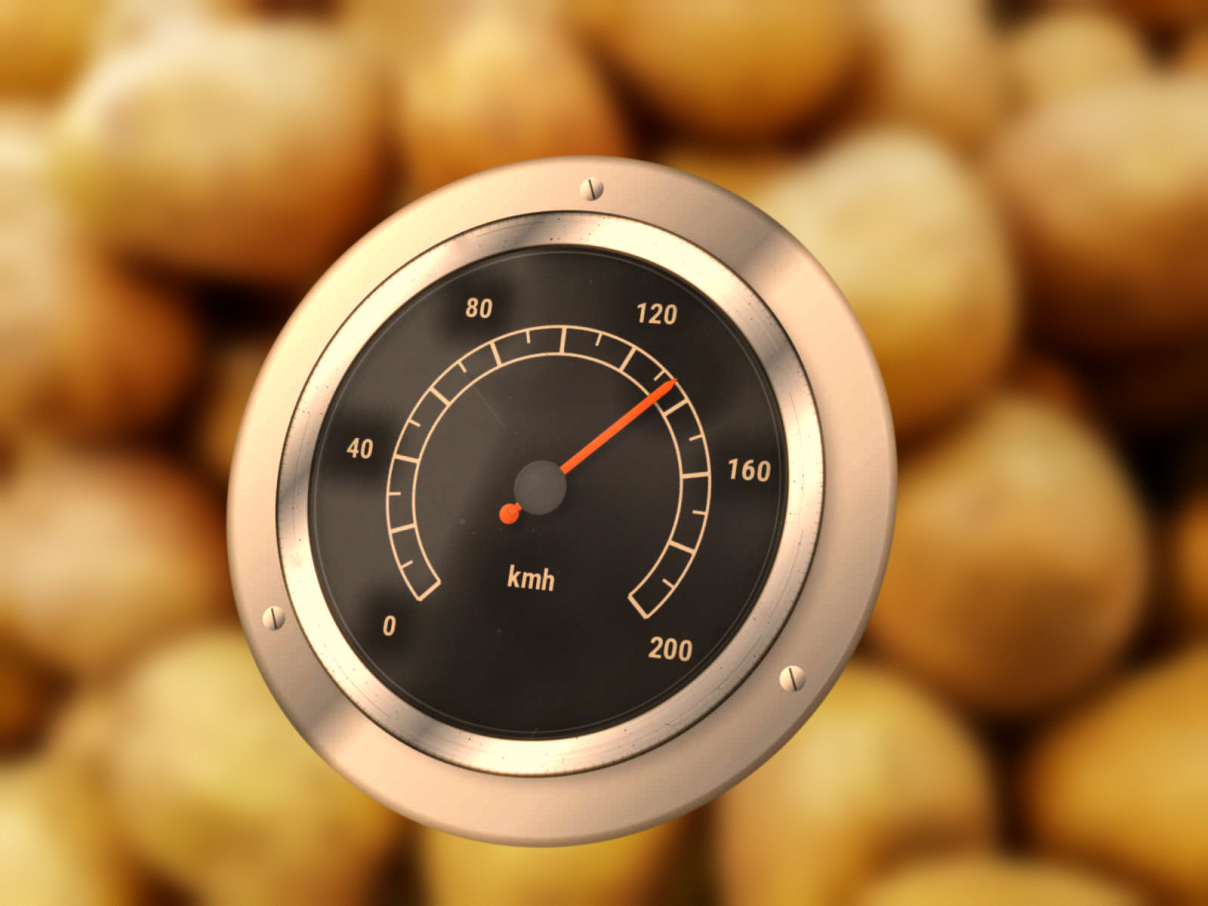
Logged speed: 135 km/h
